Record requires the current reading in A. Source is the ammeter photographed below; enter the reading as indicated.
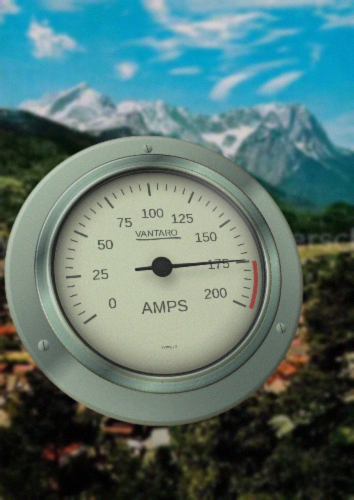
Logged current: 175 A
